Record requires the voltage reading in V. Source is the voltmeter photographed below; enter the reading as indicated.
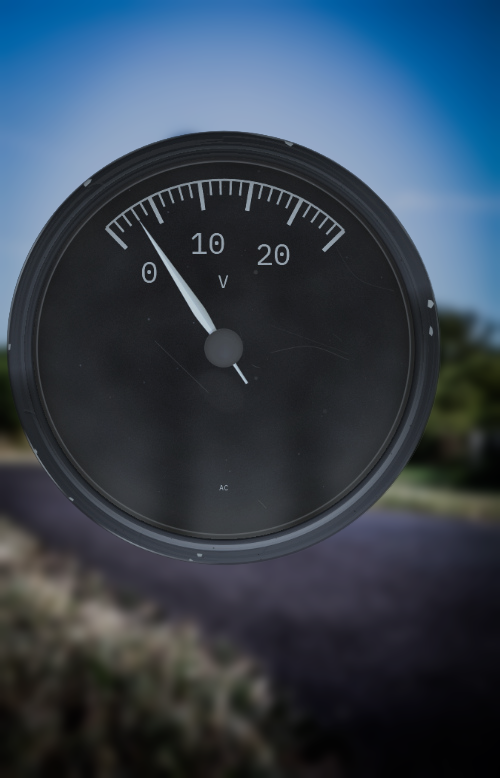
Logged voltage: 3 V
